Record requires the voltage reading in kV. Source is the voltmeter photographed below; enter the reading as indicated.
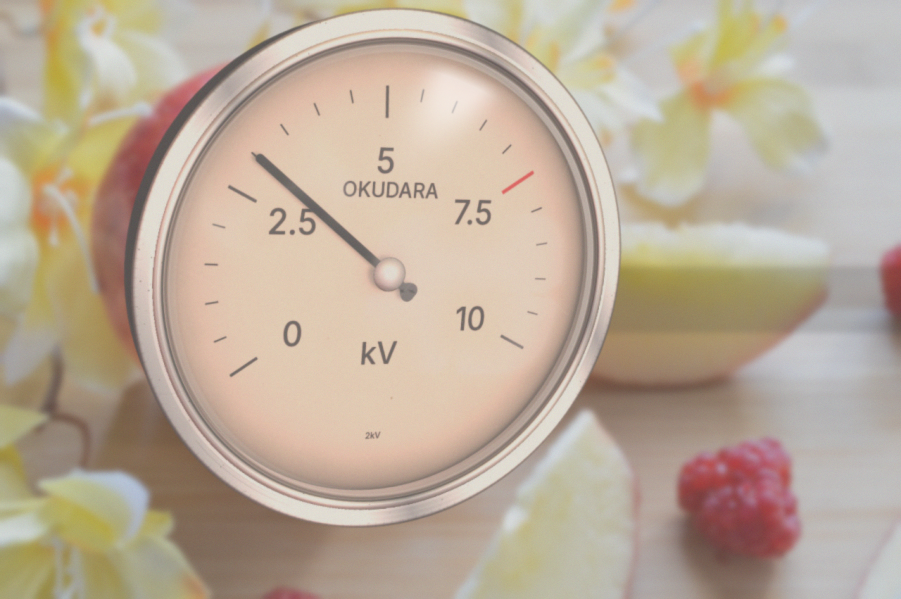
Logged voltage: 3 kV
